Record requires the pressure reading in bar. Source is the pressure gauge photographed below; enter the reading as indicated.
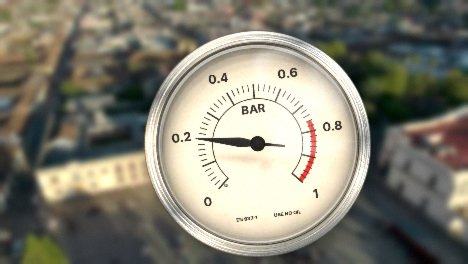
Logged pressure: 0.2 bar
